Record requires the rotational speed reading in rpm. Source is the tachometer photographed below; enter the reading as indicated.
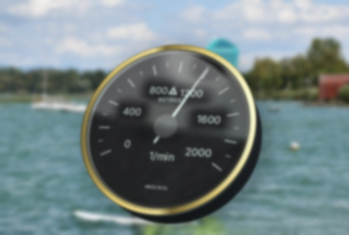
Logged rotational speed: 1200 rpm
